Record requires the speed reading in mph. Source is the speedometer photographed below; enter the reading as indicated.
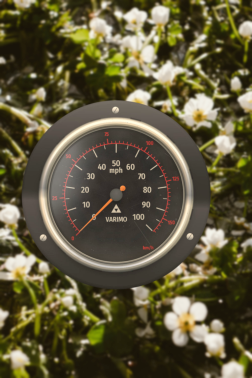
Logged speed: 0 mph
